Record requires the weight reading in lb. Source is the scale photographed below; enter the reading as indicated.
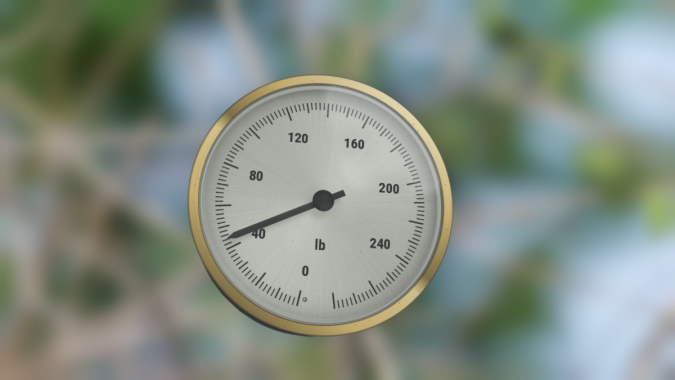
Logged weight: 44 lb
